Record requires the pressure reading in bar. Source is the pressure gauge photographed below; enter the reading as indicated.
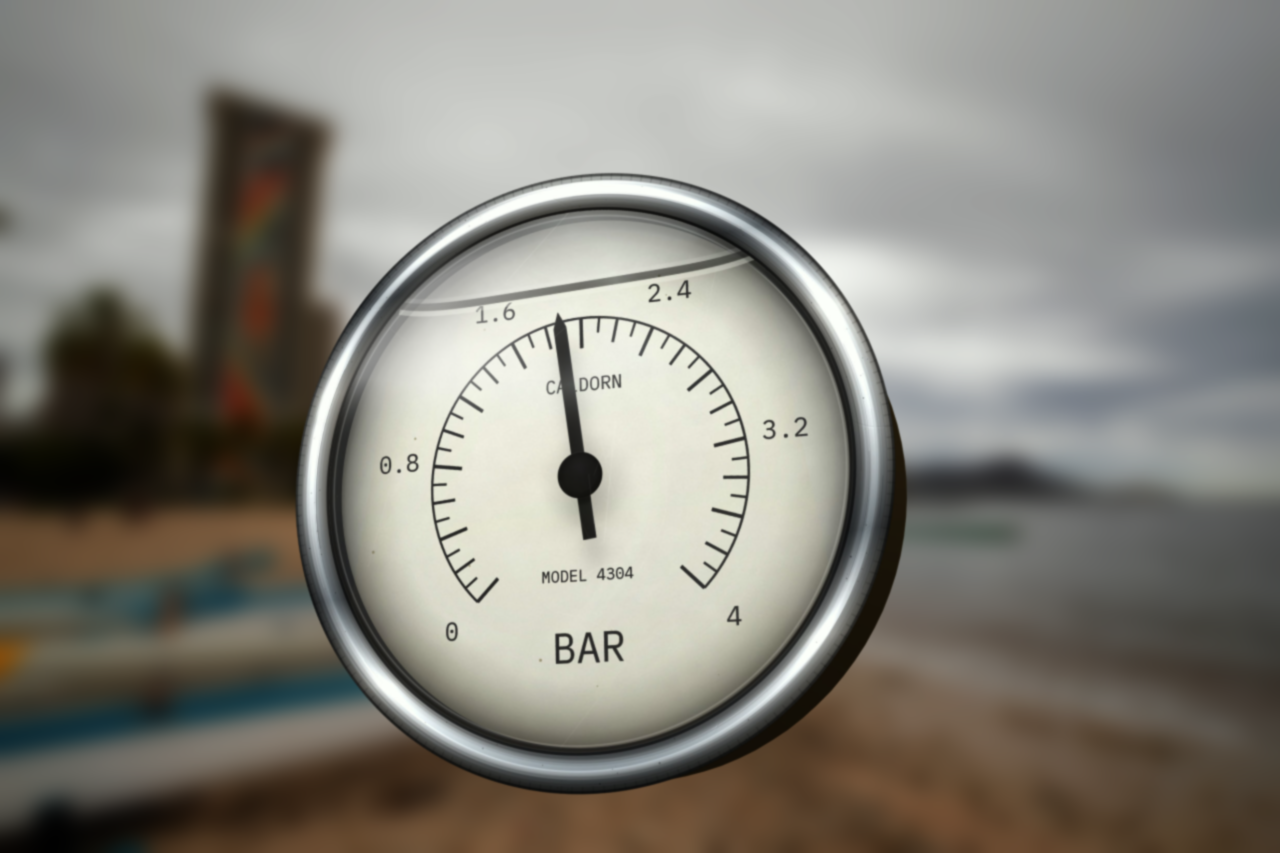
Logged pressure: 1.9 bar
